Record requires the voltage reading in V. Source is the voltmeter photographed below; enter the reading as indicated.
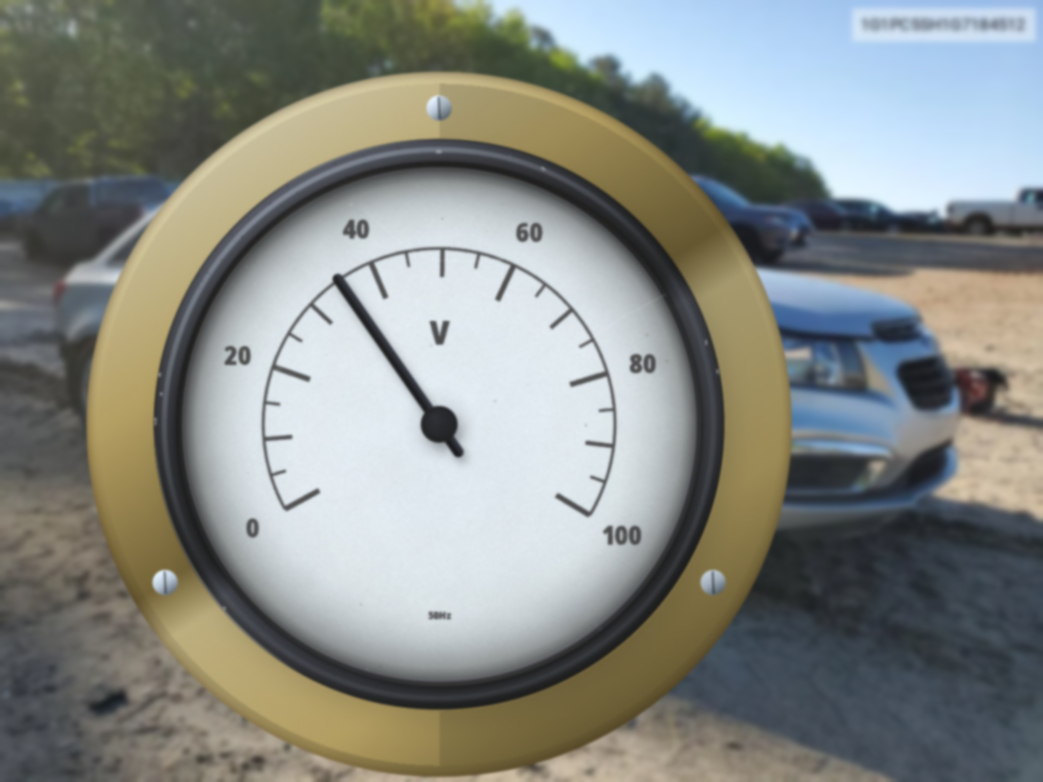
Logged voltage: 35 V
